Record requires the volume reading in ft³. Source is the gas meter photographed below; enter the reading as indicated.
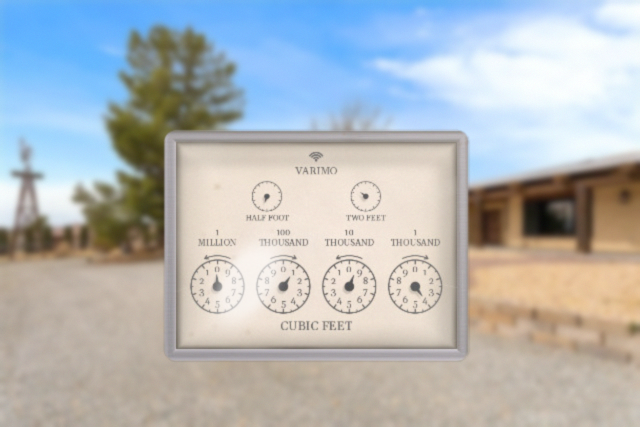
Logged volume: 9400 ft³
